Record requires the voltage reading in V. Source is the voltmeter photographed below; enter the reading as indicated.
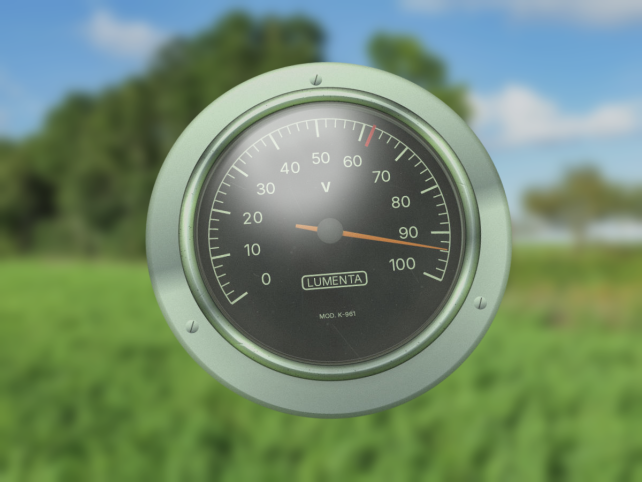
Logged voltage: 94 V
